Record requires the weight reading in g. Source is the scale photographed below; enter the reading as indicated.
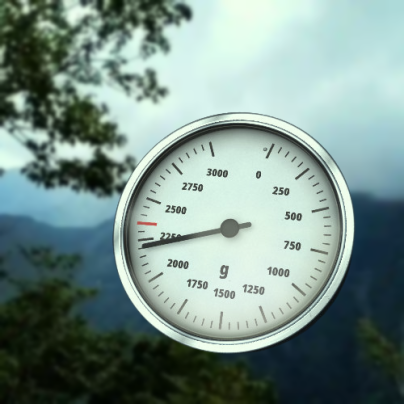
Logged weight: 2200 g
